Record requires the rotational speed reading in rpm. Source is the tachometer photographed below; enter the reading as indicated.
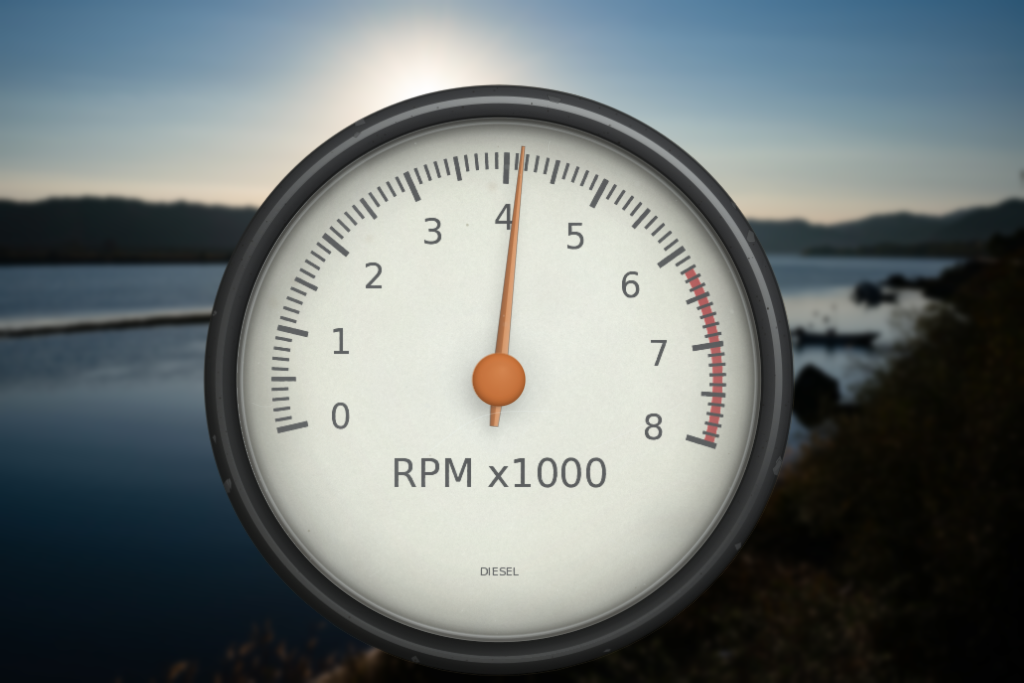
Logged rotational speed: 4150 rpm
